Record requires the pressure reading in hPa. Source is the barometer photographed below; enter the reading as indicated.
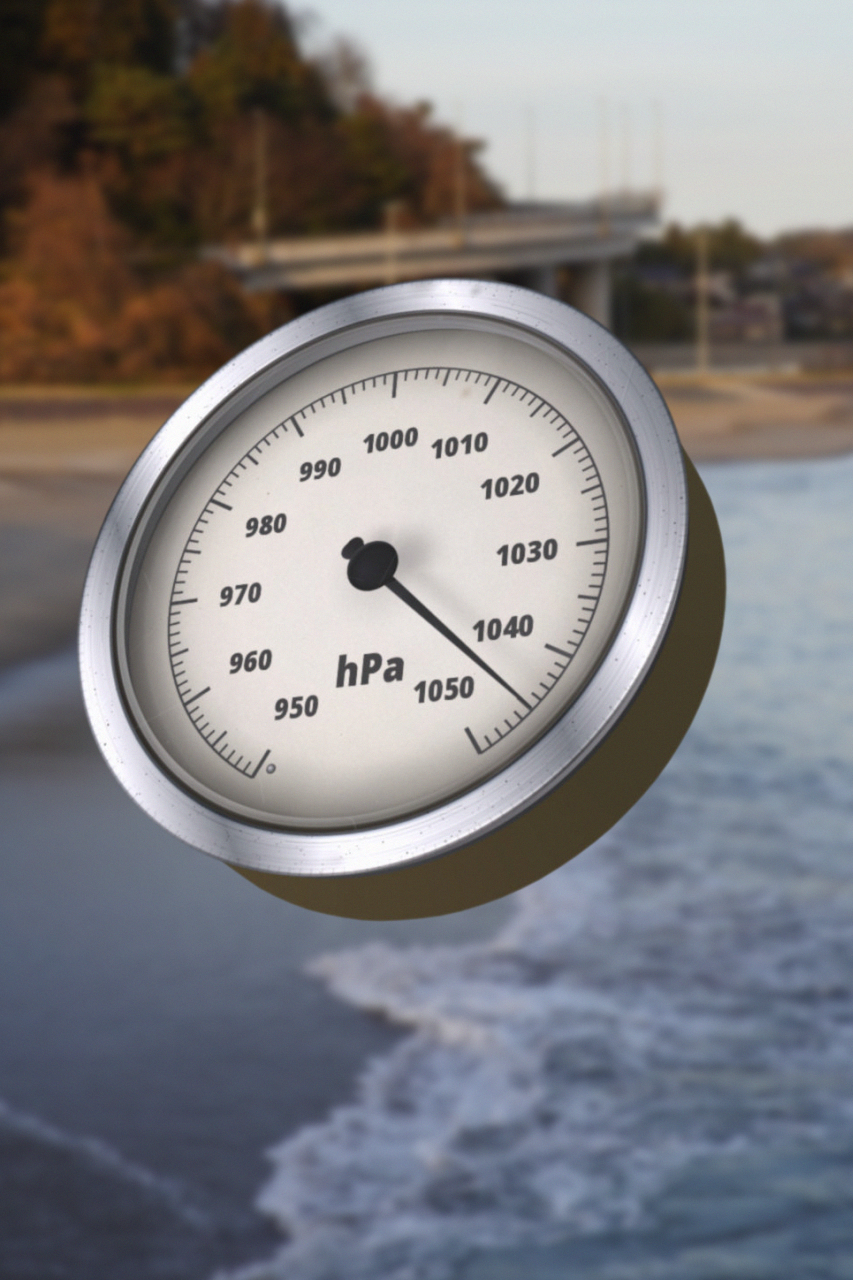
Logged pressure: 1045 hPa
